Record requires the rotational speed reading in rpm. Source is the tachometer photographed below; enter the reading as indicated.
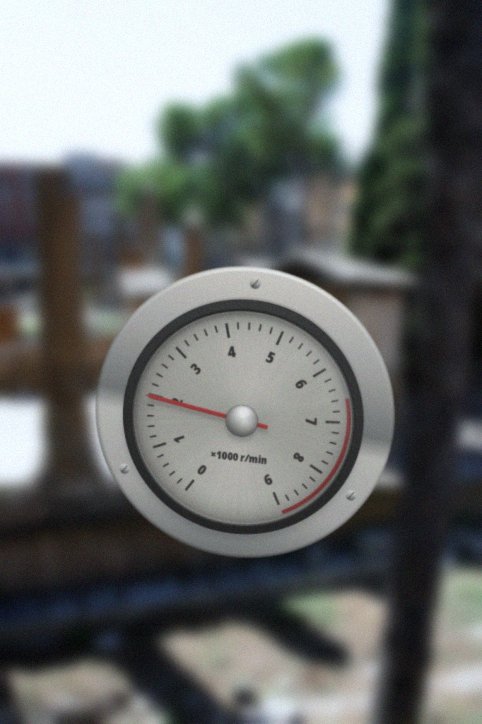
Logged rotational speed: 2000 rpm
